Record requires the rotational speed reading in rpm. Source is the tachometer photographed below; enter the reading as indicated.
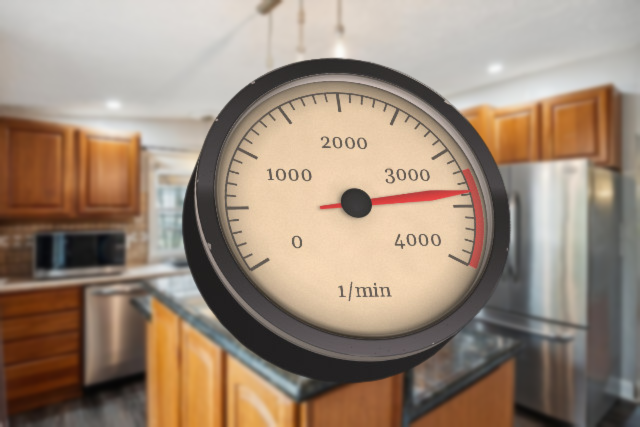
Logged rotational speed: 3400 rpm
